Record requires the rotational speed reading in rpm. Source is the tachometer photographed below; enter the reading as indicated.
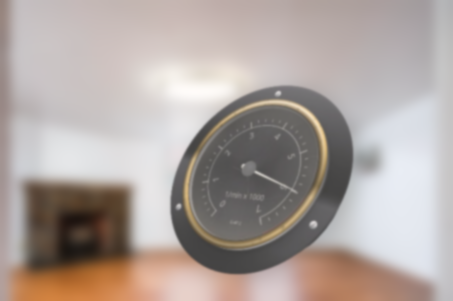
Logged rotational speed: 6000 rpm
